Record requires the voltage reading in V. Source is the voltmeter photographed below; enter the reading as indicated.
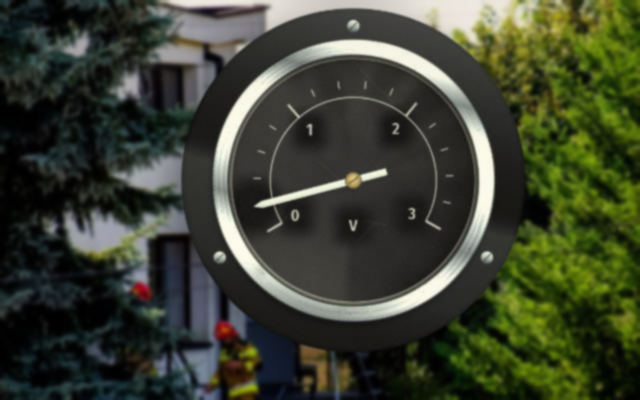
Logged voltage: 0.2 V
